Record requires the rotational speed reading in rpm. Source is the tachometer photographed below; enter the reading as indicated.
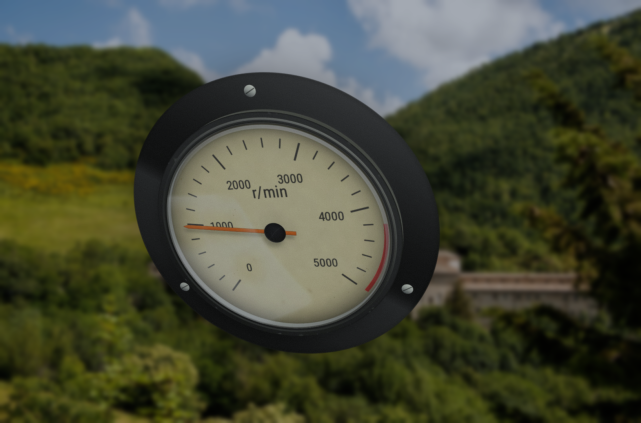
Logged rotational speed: 1000 rpm
